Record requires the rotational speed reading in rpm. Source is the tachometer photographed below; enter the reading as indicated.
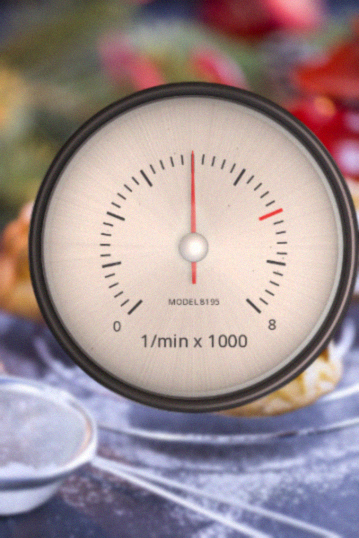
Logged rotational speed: 4000 rpm
